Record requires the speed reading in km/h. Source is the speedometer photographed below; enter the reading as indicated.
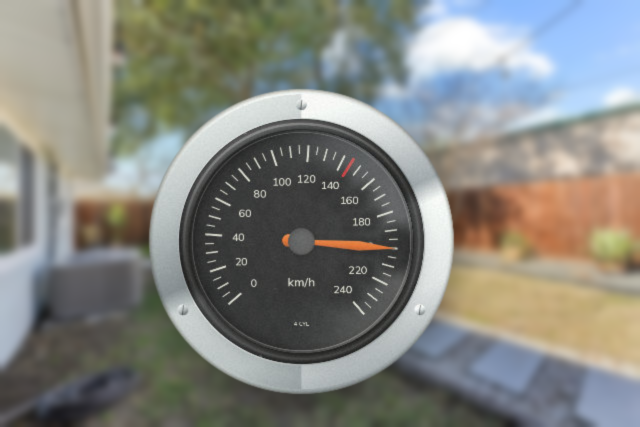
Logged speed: 200 km/h
